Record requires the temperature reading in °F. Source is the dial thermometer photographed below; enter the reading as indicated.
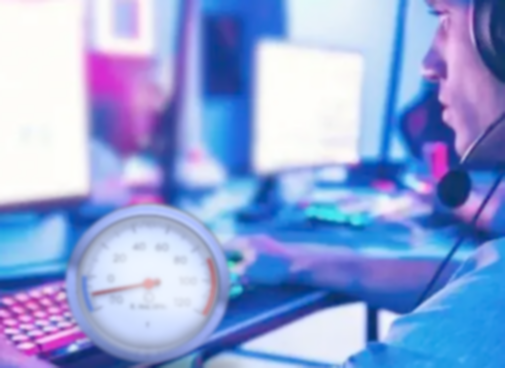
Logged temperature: -10 °F
